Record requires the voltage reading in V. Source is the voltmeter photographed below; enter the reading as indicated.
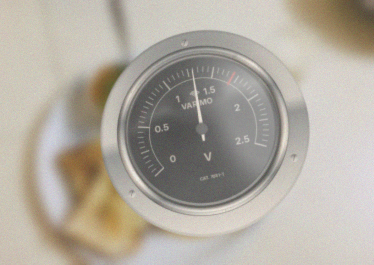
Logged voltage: 1.3 V
